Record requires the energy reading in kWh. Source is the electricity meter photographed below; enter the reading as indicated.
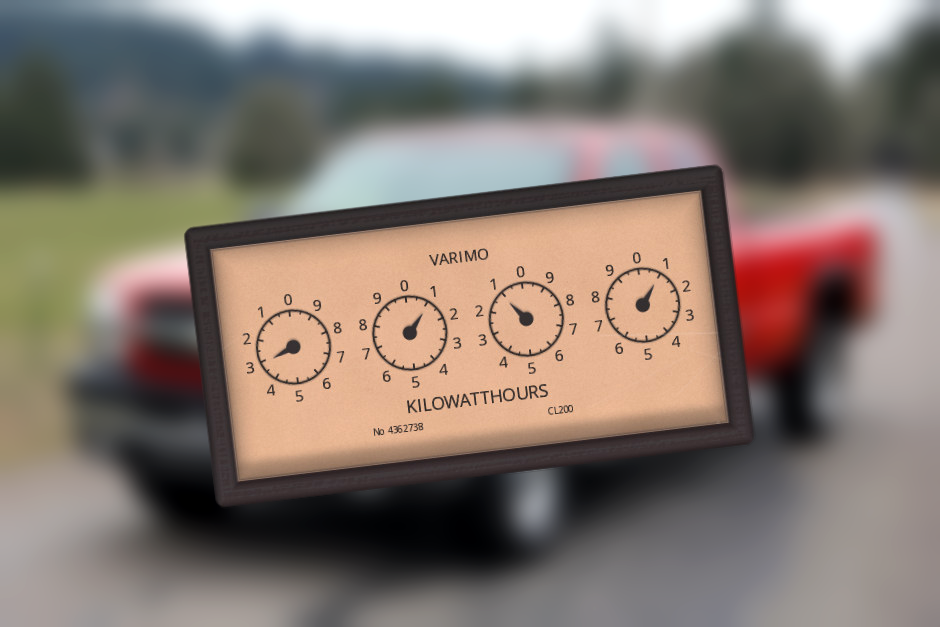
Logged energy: 3111 kWh
